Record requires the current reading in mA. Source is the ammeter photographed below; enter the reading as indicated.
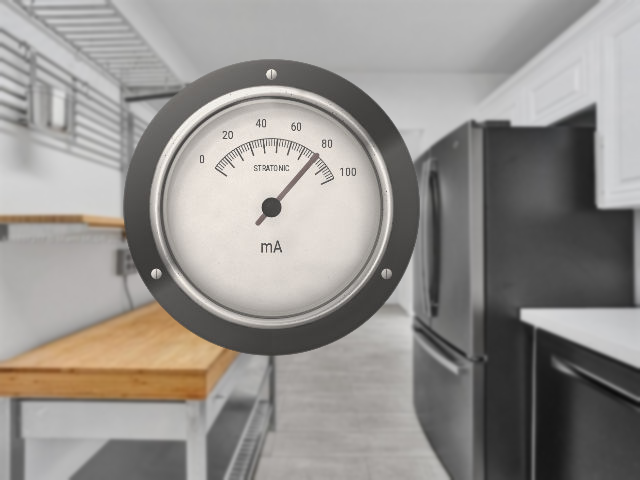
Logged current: 80 mA
